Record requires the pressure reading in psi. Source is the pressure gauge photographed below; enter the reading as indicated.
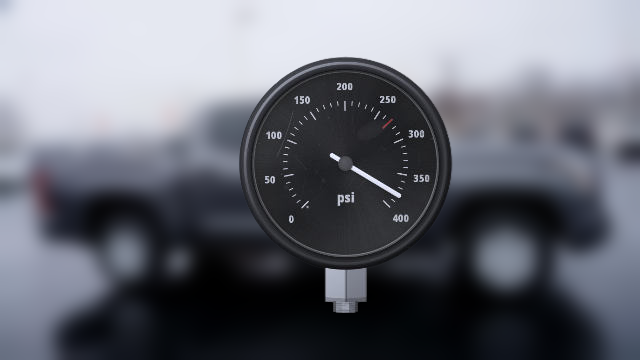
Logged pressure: 380 psi
